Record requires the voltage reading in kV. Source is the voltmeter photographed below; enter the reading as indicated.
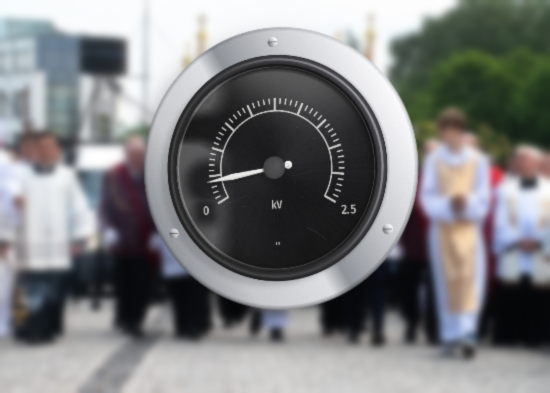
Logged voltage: 0.2 kV
